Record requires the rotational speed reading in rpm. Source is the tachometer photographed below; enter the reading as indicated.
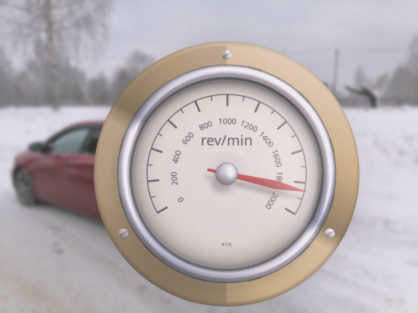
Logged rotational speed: 1850 rpm
